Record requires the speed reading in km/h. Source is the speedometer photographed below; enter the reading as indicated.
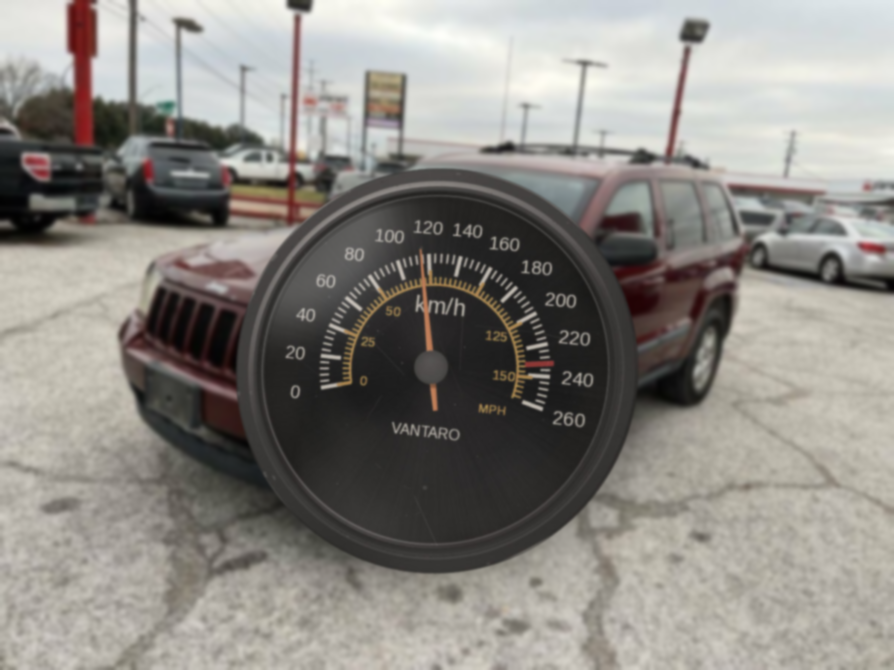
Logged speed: 116 km/h
